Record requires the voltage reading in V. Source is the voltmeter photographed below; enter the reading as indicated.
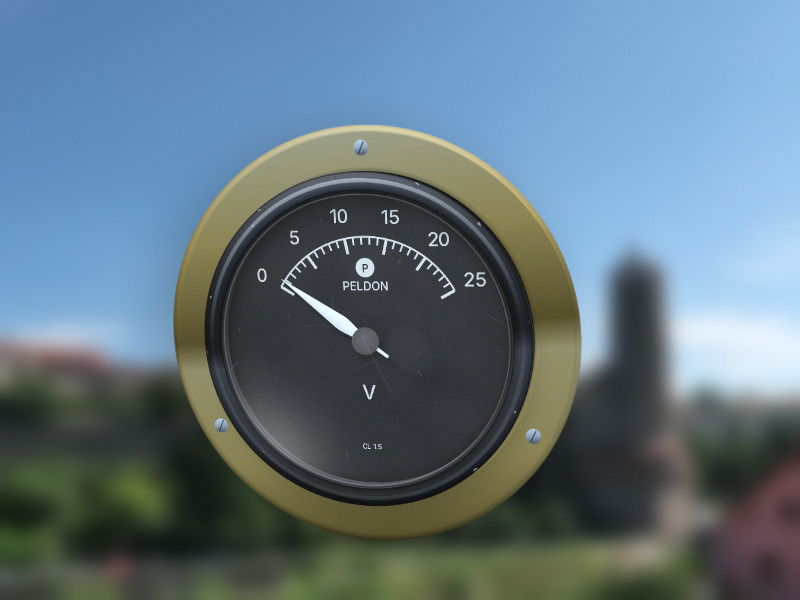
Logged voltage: 1 V
